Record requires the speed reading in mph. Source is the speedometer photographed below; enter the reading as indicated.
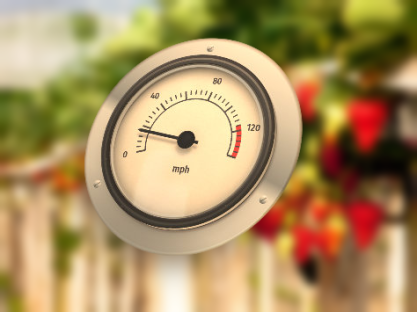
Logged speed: 16 mph
